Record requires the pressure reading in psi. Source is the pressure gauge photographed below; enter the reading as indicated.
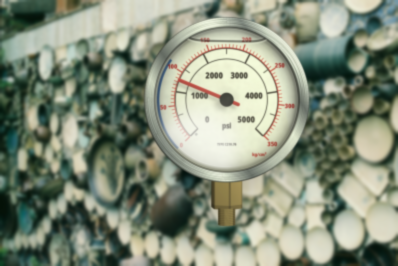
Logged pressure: 1250 psi
